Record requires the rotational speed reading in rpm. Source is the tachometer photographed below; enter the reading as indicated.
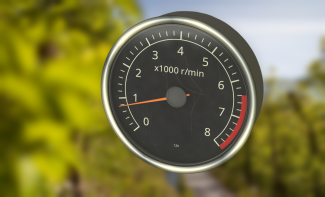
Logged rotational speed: 800 rpm
